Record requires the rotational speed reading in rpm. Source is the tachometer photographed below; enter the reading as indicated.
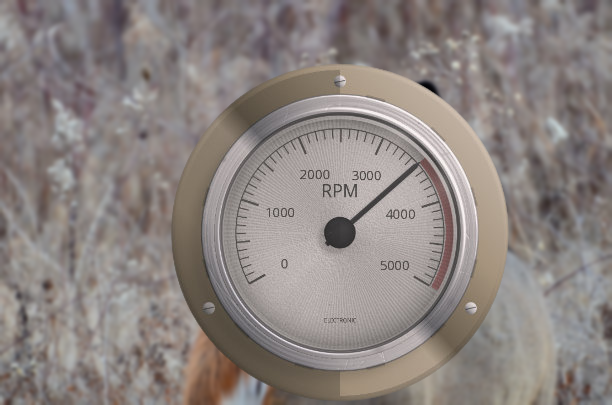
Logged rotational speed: 3500 rpm
